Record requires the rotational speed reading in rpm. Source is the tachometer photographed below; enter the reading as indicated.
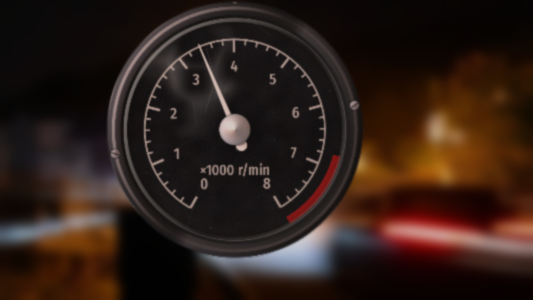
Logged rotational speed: 3400 rpm
